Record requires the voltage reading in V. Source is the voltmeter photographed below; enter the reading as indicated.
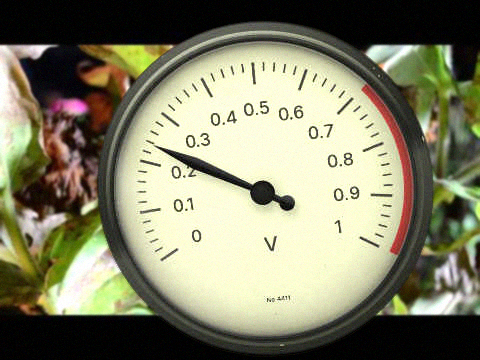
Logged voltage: 0.24 V
